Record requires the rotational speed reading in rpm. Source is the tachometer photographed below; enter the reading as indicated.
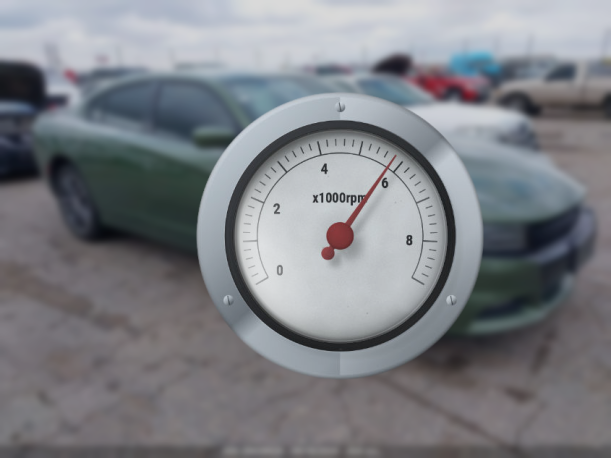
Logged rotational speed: 5800 rpm
